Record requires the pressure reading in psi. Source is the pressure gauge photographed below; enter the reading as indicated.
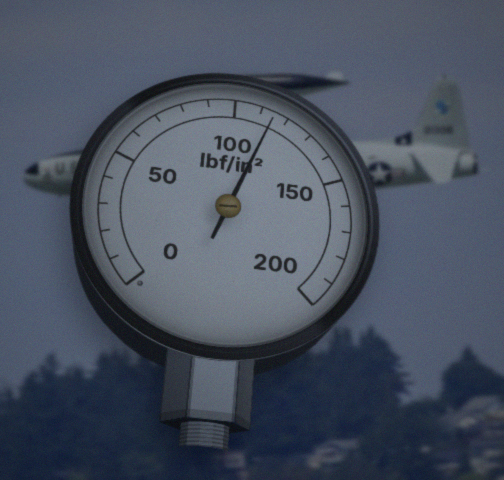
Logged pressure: 115 psi
